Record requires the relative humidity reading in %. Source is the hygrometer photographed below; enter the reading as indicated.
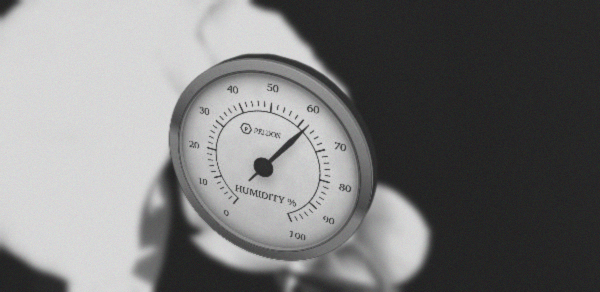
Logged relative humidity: 62 %
